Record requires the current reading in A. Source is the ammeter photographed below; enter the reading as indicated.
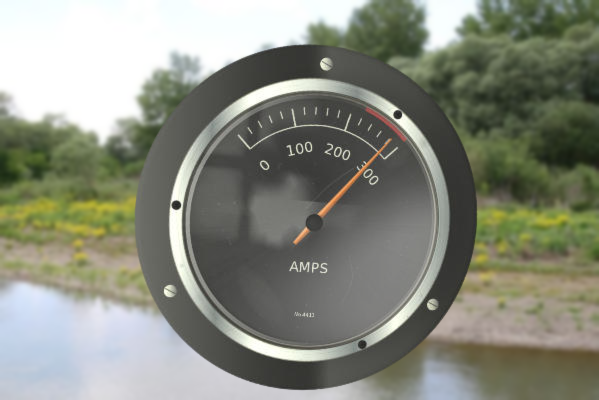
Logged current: 280 A
